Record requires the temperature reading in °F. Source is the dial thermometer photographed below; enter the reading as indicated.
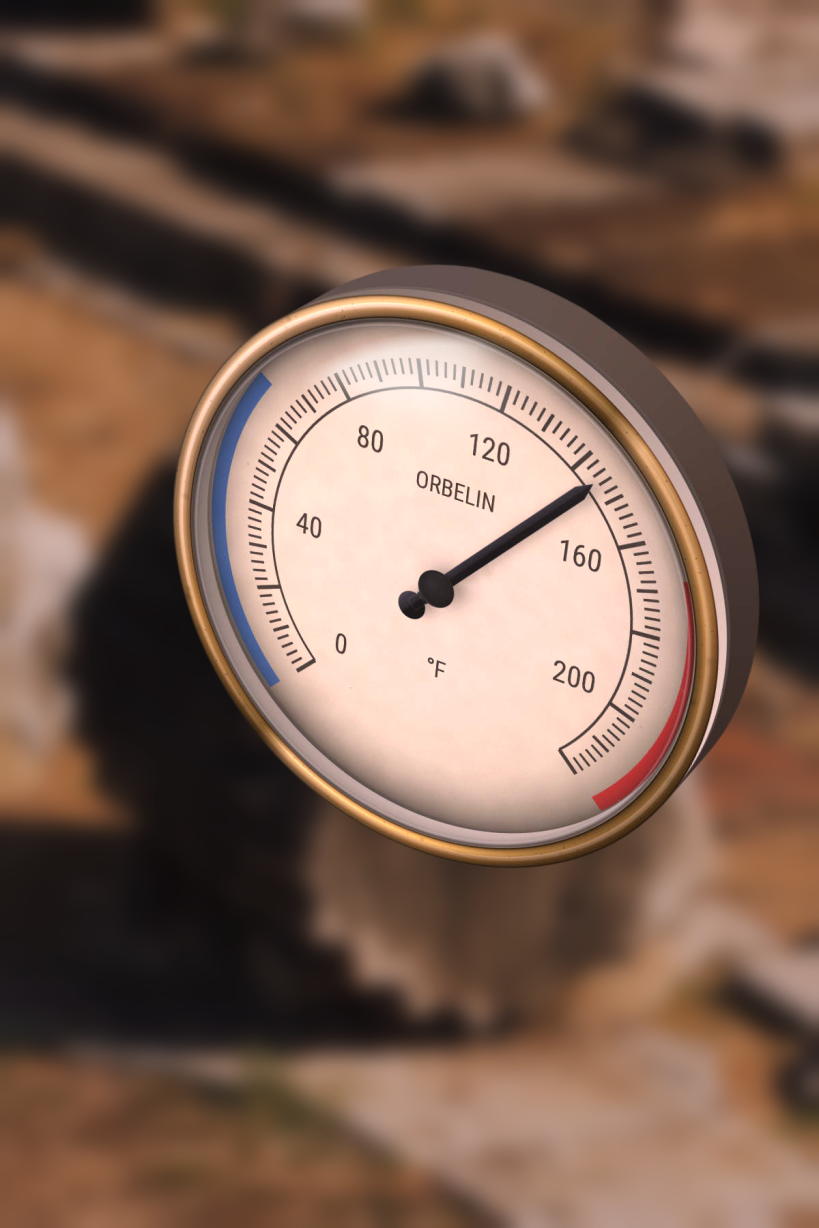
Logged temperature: 145 °F
